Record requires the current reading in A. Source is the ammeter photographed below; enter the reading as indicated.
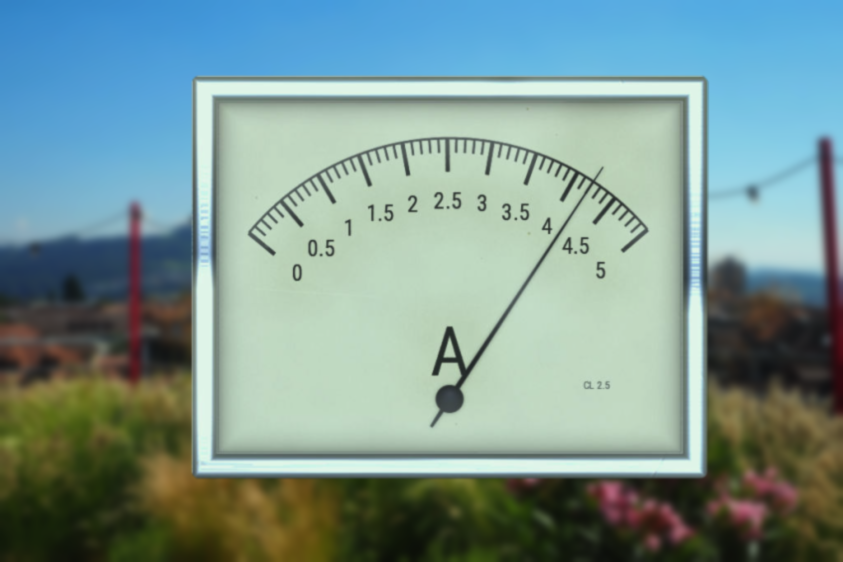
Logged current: 4.2 A
